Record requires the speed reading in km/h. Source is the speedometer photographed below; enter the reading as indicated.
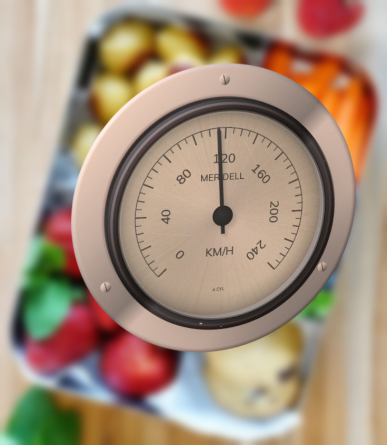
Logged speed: 115 km/h
